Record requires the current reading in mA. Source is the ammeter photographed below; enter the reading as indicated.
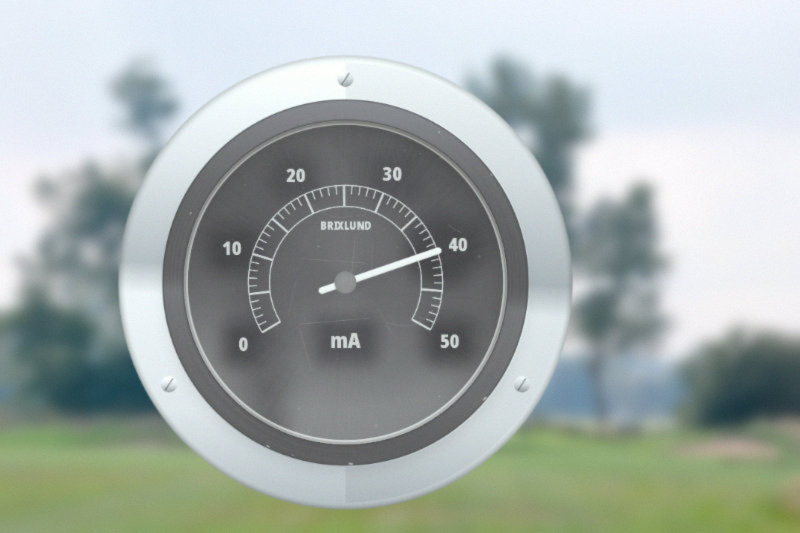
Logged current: 40 mA
